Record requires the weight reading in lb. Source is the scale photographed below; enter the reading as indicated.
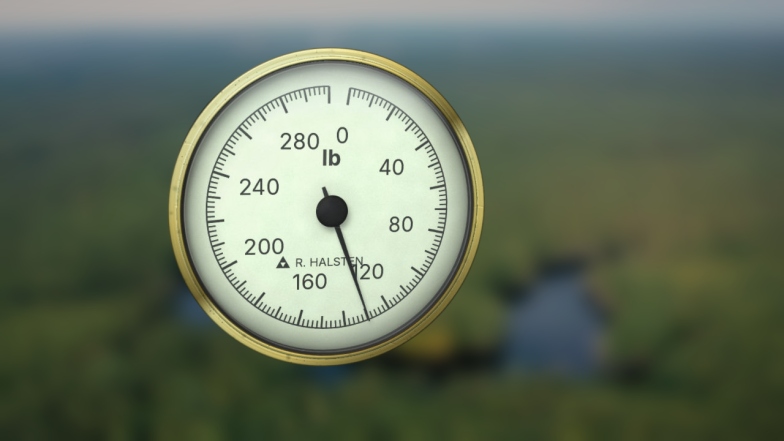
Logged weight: 130 lb
